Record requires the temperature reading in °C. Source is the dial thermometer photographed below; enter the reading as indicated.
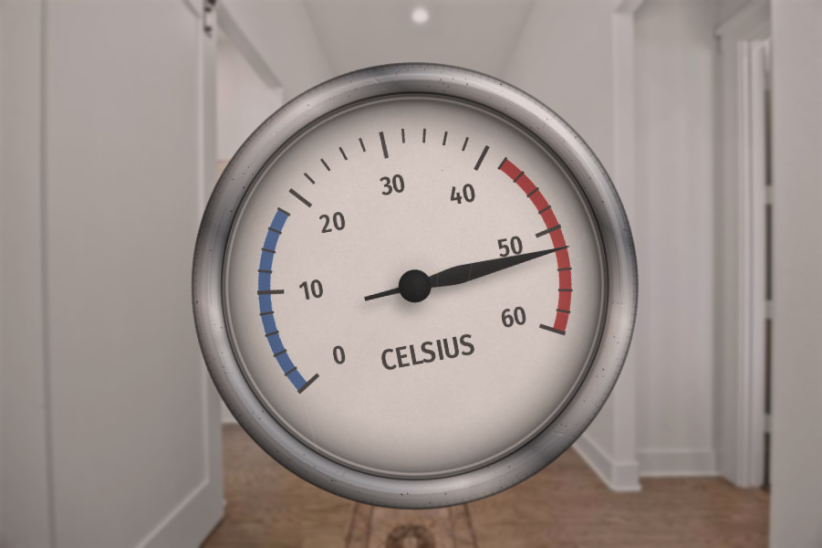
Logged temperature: 52 °C
